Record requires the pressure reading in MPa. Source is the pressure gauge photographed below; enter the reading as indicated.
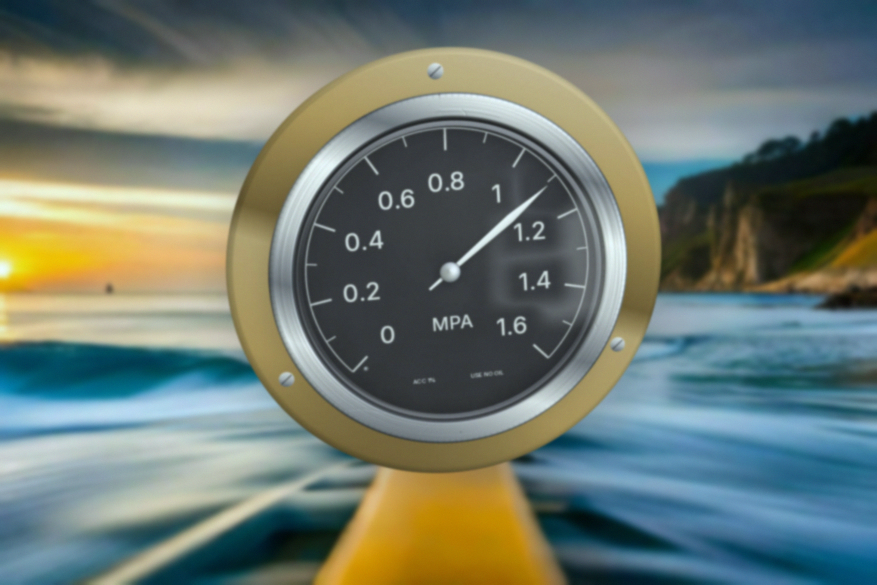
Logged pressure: 1.1 MPa
